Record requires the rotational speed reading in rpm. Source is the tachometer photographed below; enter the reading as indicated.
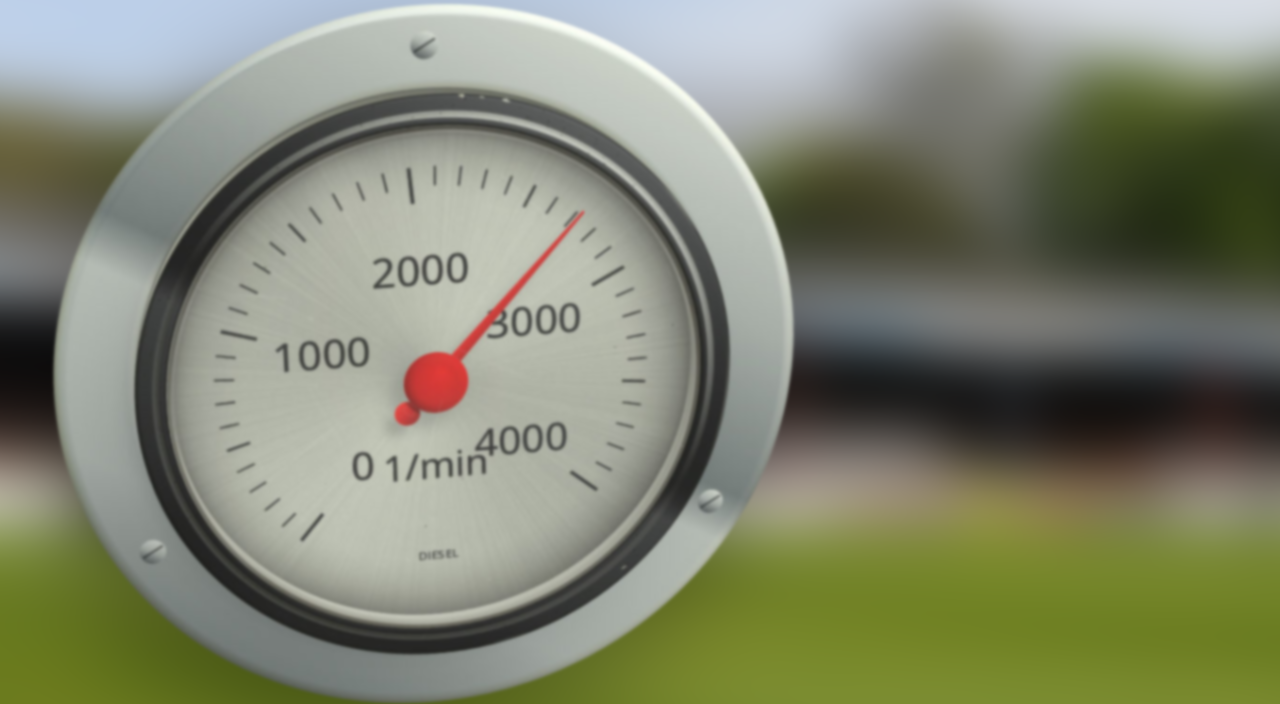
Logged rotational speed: 2700 rpm
